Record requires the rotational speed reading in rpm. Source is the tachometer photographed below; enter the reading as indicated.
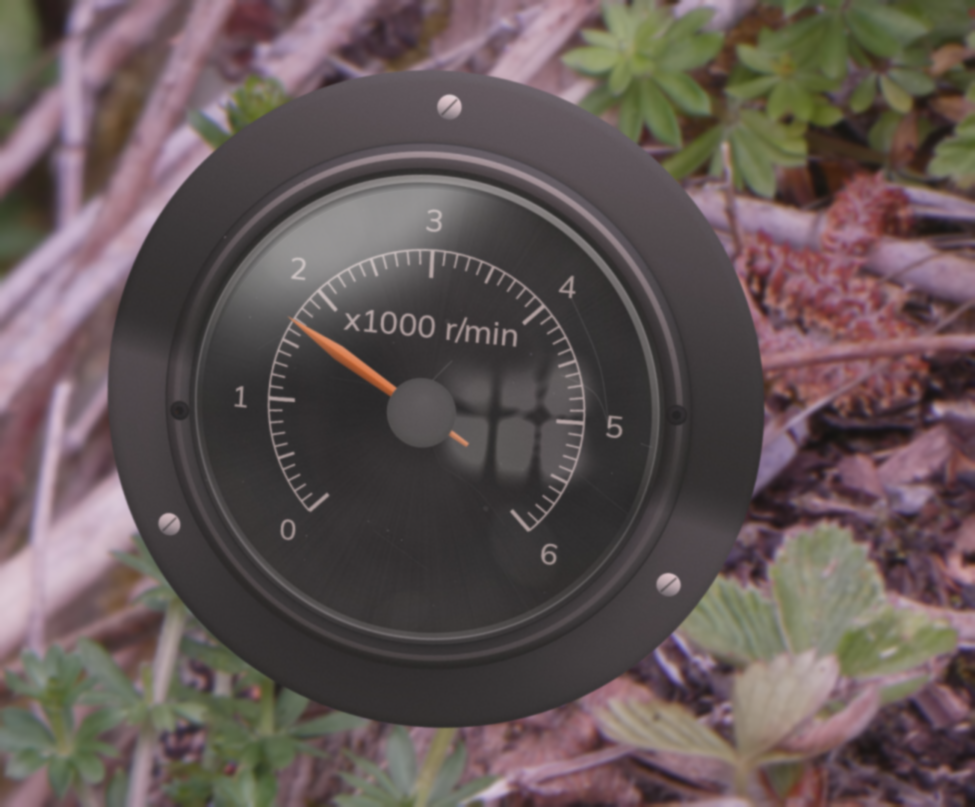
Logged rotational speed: 1700 rpm
